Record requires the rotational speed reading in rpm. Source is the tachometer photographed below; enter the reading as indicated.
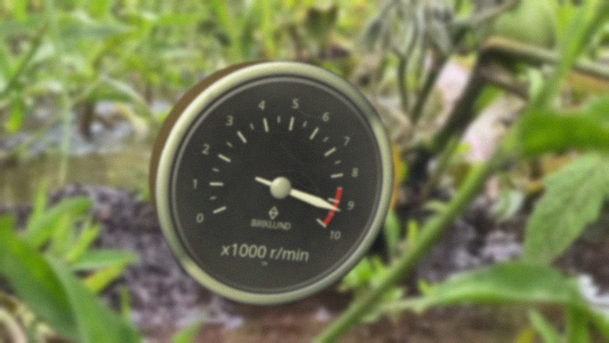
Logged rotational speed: 9250 rpm
